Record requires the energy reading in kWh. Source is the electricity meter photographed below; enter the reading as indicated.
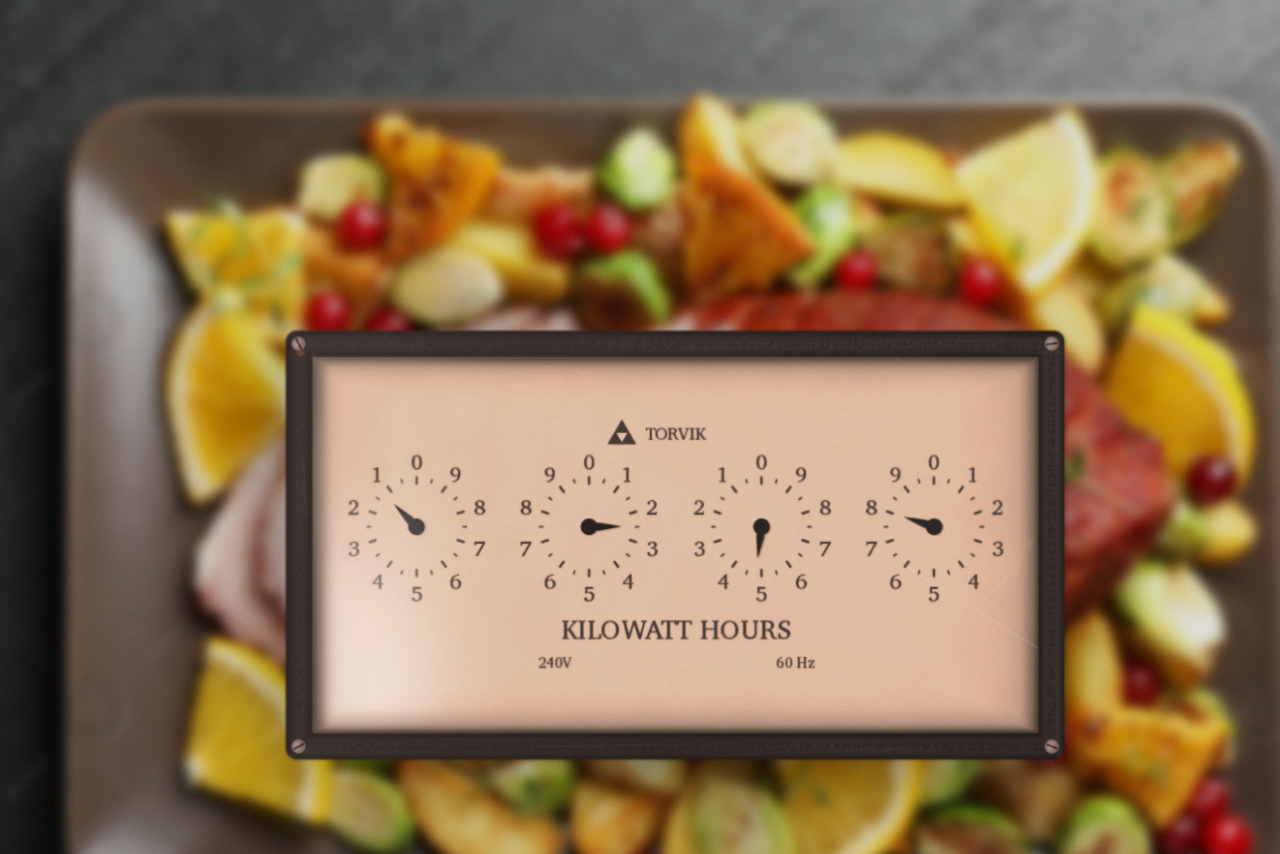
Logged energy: 1248 kWh
